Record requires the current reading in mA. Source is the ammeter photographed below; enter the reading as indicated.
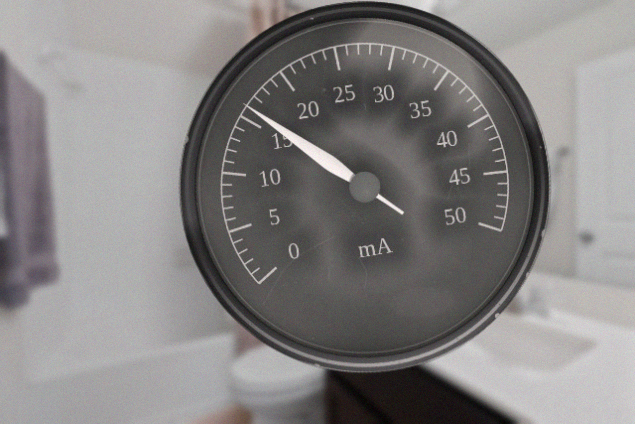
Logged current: 16 mA
